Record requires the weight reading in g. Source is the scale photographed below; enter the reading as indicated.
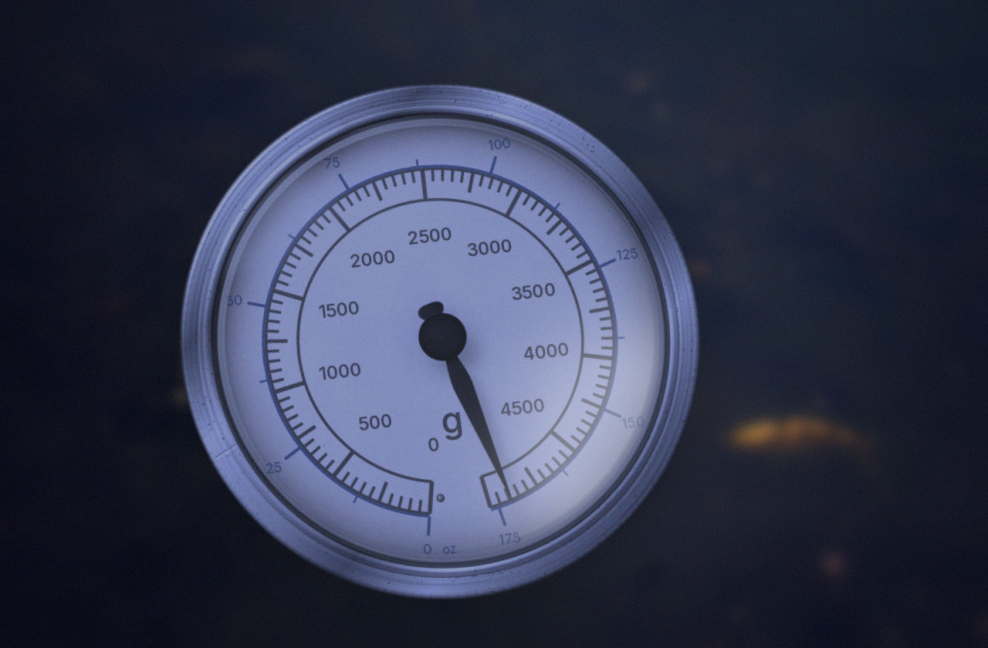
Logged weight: 4900 g
